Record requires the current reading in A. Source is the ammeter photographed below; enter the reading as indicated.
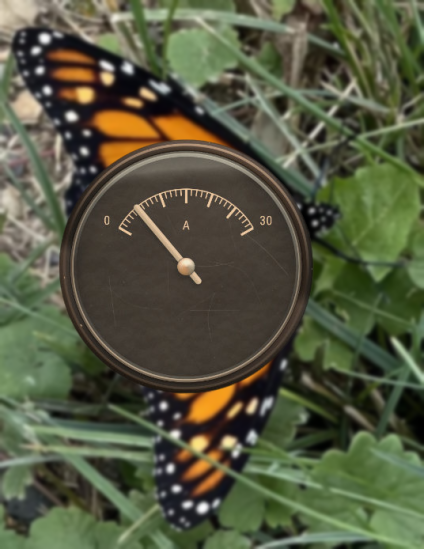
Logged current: 5 A
